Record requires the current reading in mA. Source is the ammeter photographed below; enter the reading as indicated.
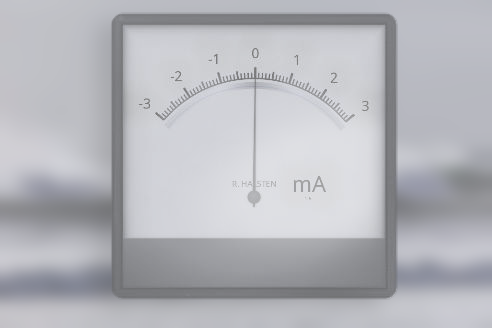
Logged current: 0 mA
